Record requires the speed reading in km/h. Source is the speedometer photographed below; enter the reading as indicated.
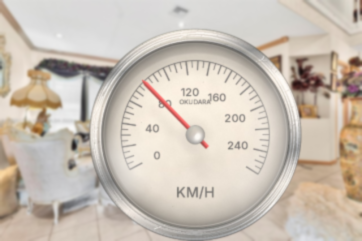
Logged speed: 80 km/h
